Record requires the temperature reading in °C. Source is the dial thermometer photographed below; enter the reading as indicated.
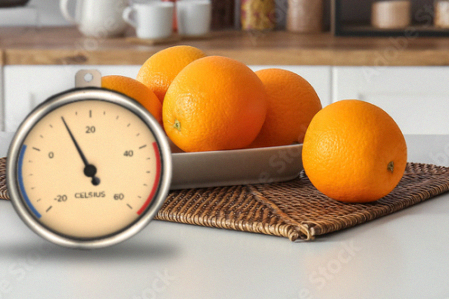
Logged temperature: 12 °C
